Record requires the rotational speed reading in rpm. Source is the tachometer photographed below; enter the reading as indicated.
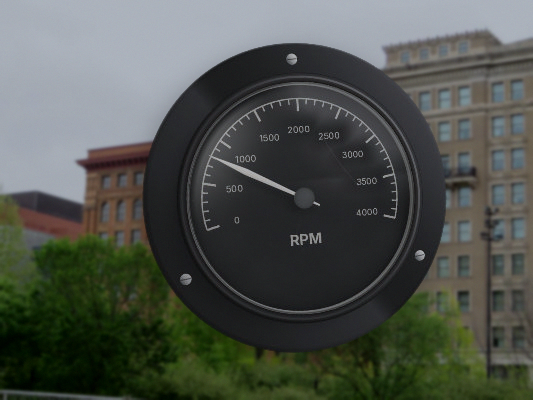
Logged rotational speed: 800 rpm
